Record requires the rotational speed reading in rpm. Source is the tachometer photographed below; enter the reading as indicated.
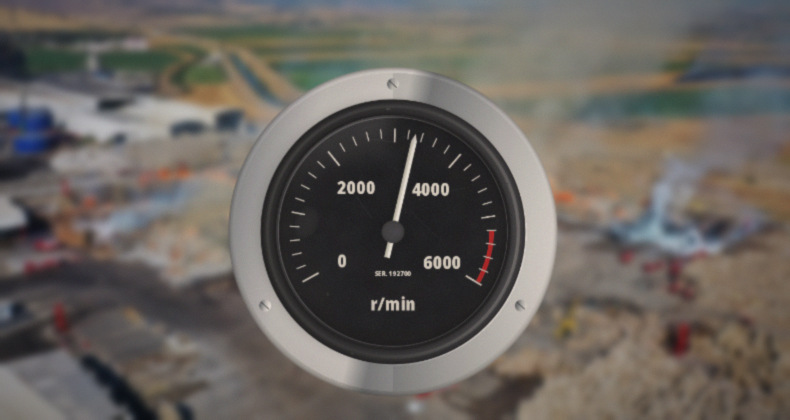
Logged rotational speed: 3300 rpm
